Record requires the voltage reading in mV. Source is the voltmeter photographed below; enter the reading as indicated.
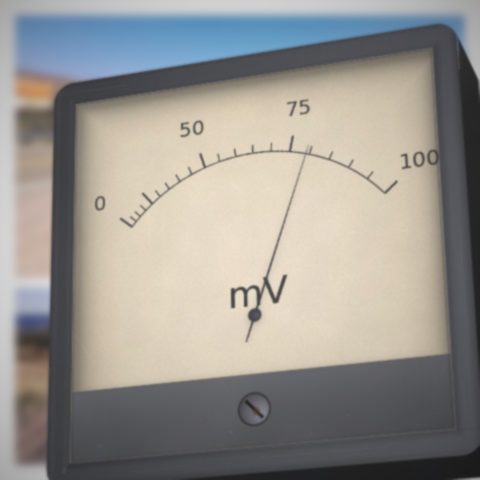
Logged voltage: 80 mV
